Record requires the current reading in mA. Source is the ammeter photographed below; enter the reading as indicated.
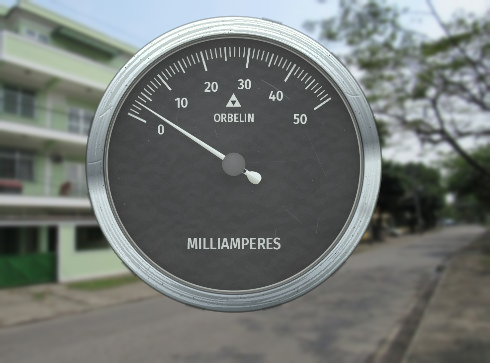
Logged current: 3 mA
